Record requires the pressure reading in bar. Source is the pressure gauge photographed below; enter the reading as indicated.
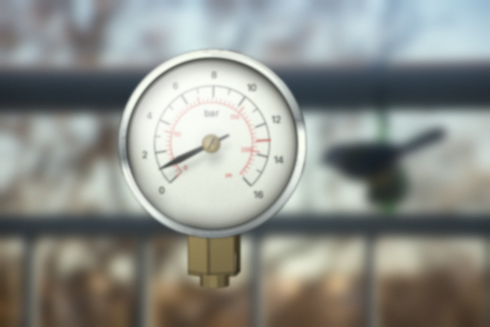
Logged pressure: 1 bar
